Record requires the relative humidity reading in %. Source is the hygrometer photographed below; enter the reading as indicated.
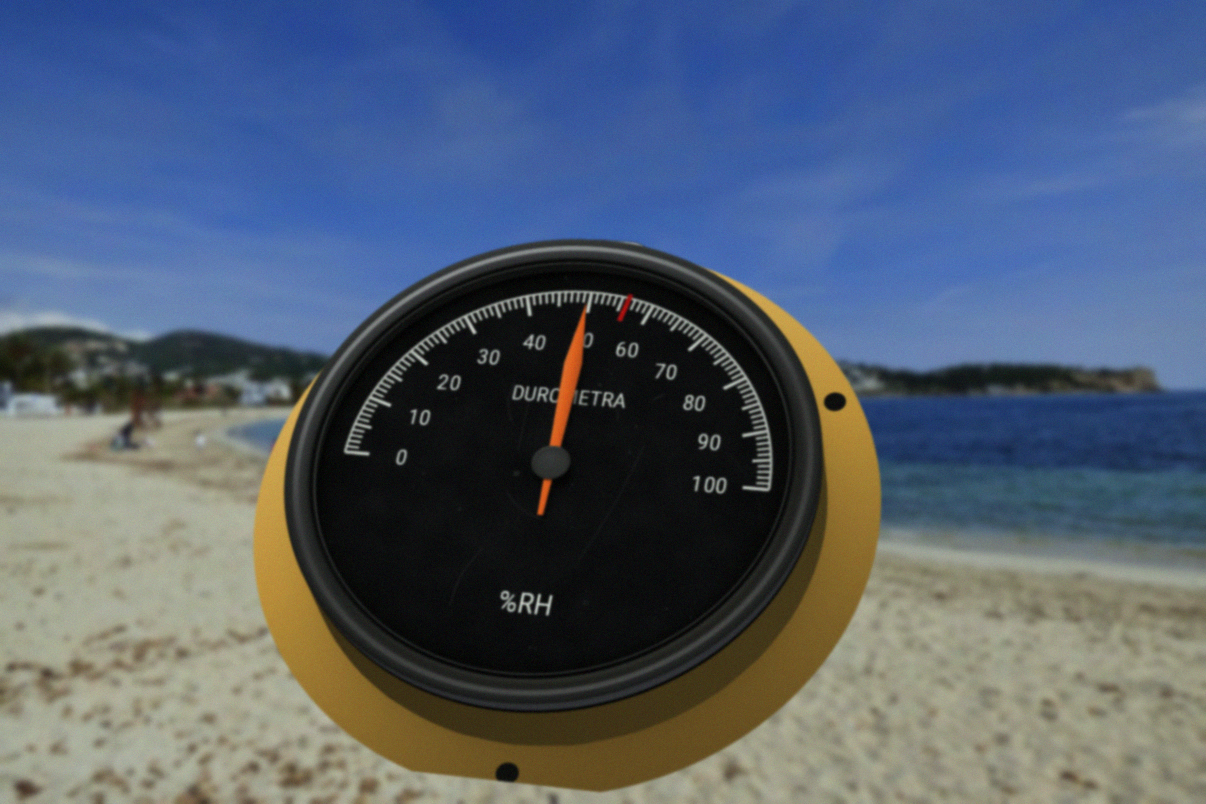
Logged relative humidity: 50 %
